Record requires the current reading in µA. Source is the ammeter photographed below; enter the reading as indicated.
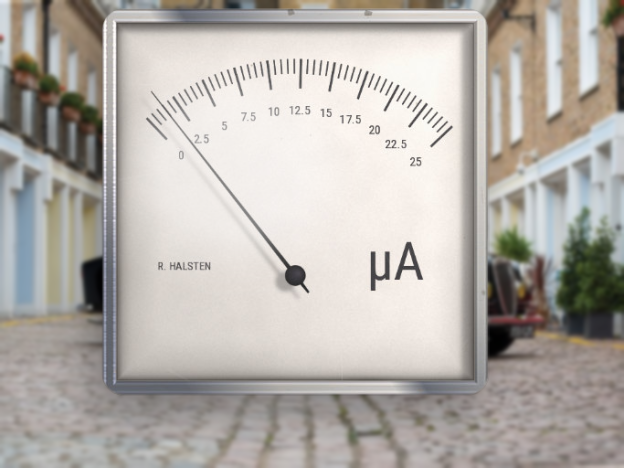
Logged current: 1.5 µA
